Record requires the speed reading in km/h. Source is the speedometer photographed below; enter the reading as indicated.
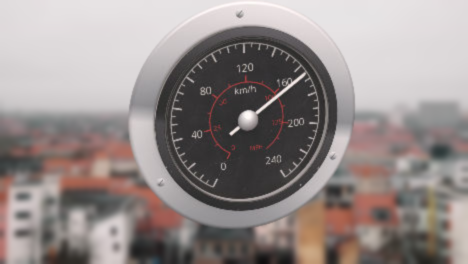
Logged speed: 165 km/h
